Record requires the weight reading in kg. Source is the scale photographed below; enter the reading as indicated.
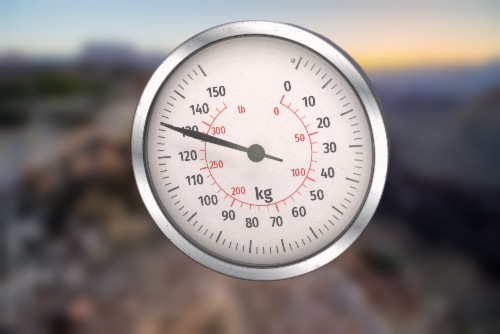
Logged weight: 130 kg
